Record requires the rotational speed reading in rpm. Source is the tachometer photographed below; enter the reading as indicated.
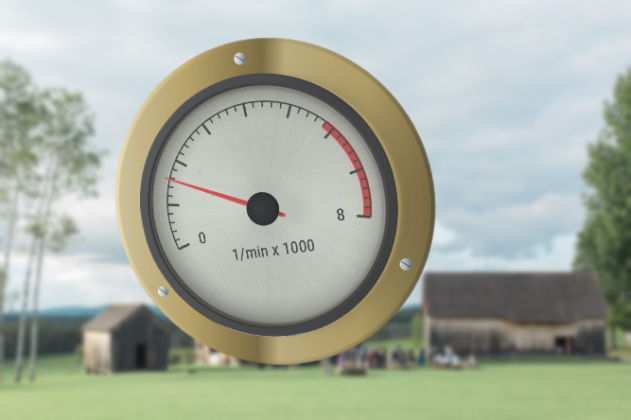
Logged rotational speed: 1600 rpm
